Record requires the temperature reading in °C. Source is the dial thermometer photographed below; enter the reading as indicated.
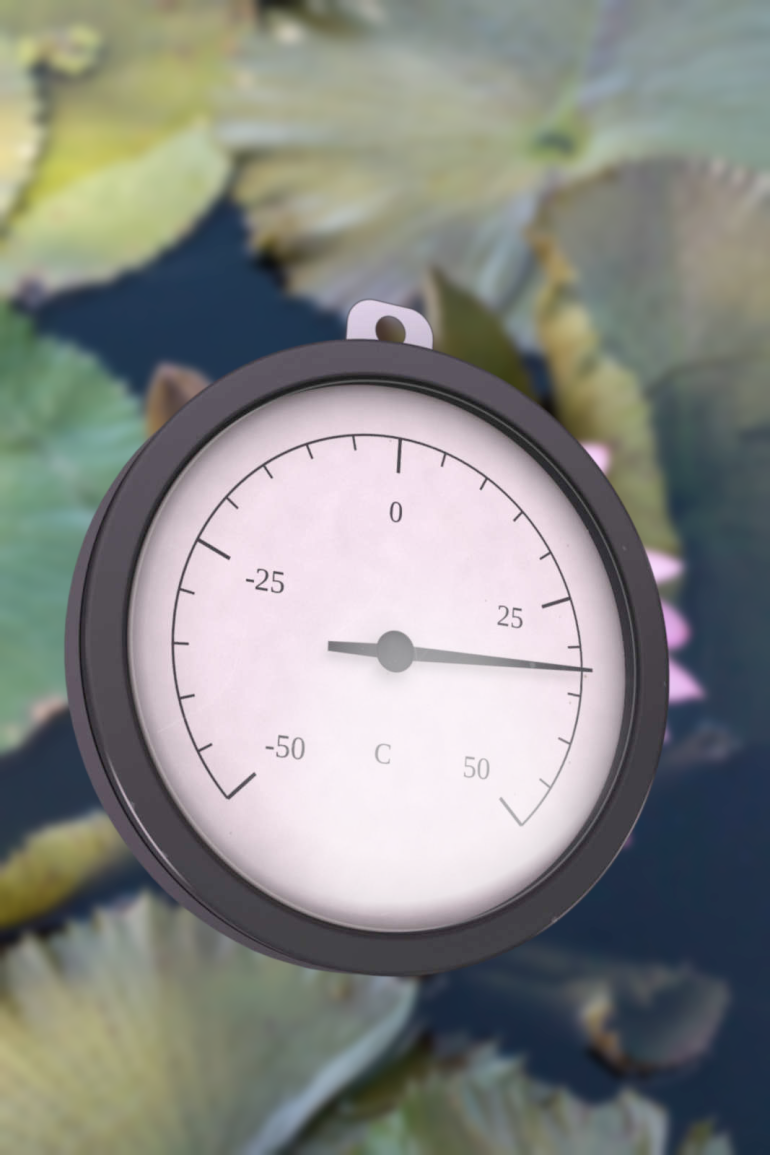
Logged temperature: 32.5 °C
